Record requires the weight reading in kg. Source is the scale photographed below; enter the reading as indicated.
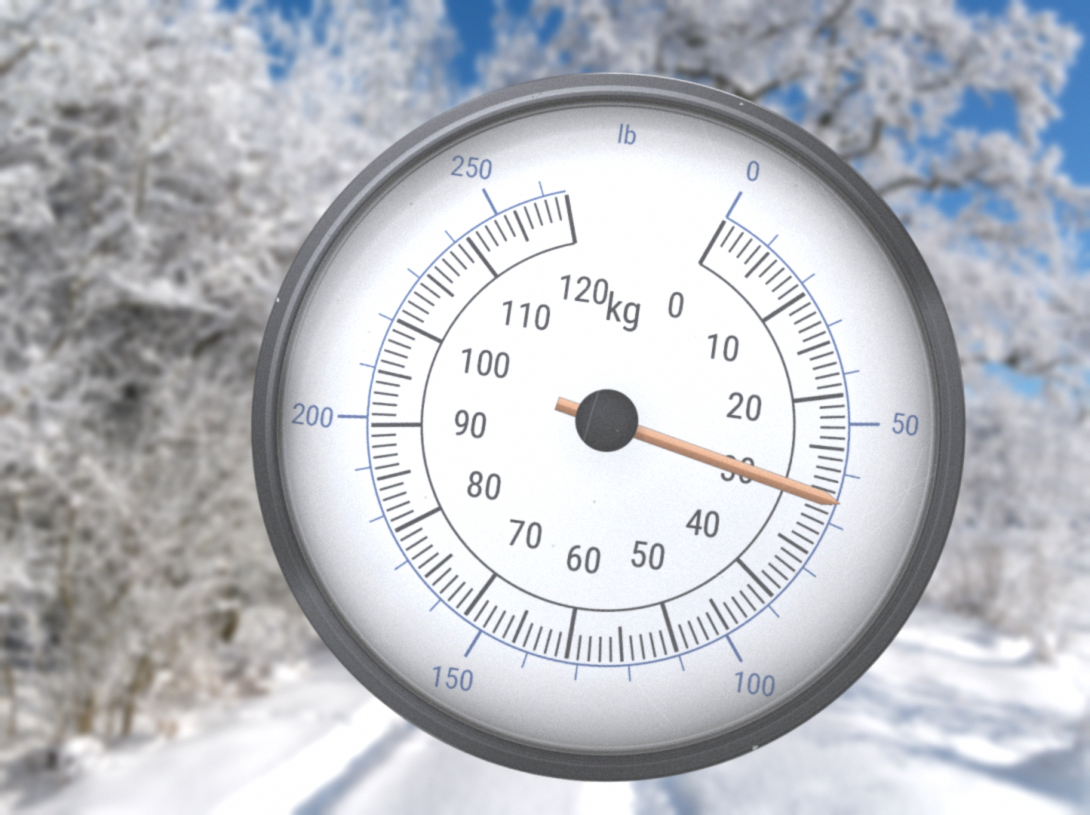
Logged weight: 30 kg
